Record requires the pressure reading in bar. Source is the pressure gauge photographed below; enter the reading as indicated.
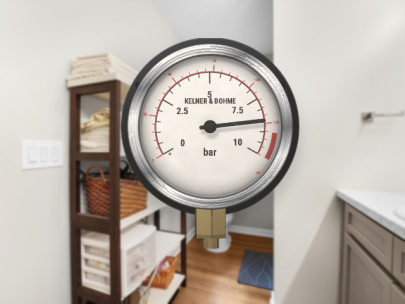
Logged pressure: 8.5 bar
